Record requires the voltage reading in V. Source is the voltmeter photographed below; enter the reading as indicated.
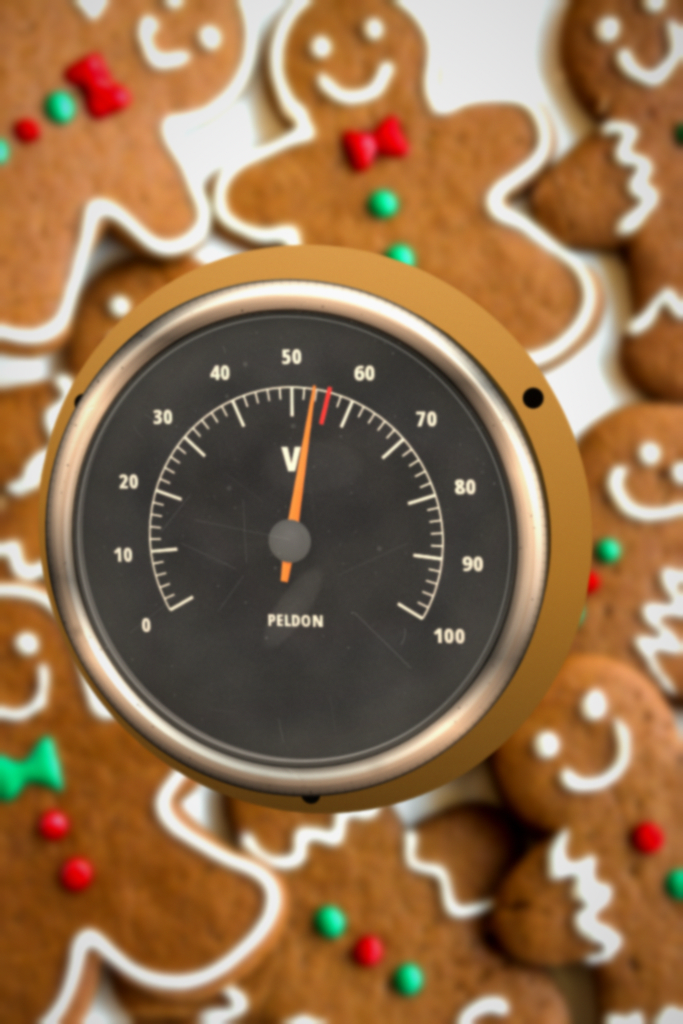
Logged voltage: 54 V
